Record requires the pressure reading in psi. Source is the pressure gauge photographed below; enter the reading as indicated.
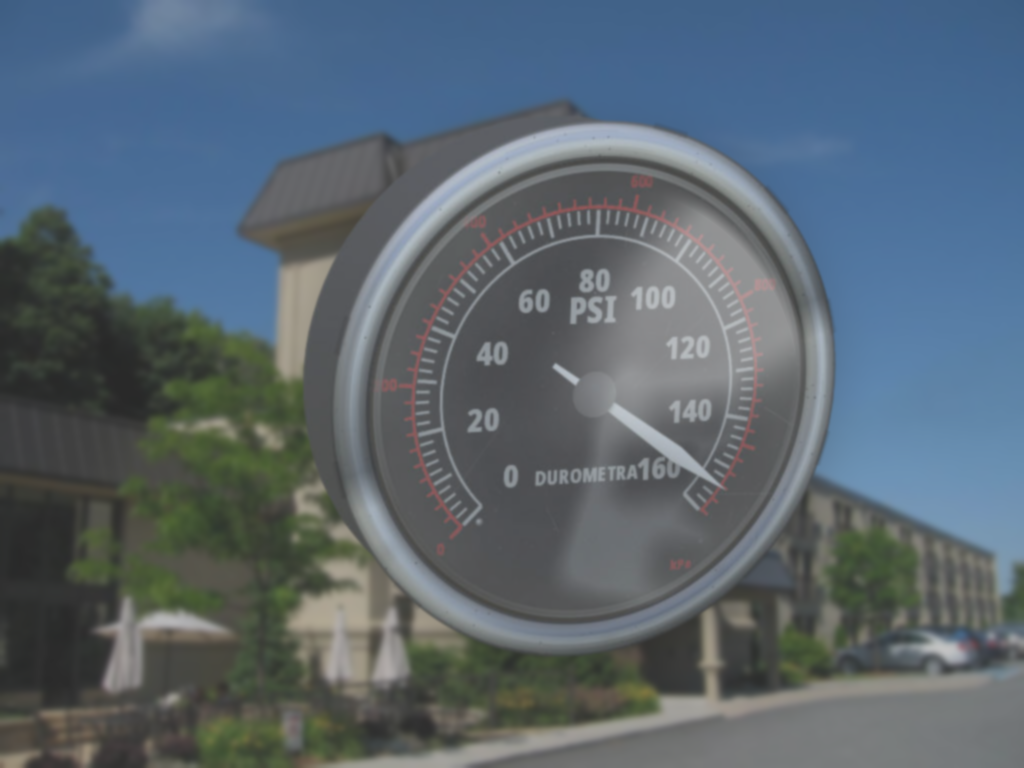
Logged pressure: 154 psi
